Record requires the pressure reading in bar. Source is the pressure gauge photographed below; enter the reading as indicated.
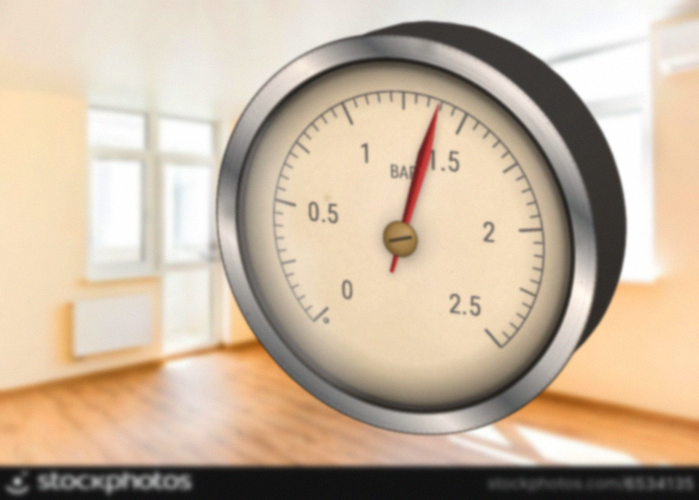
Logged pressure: 1.4 bar
